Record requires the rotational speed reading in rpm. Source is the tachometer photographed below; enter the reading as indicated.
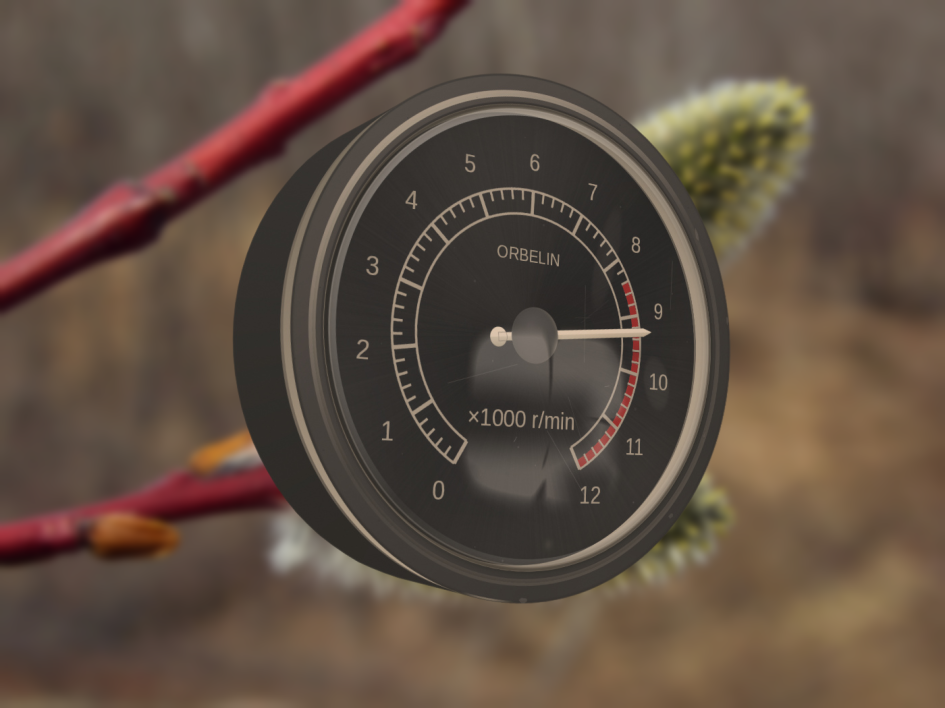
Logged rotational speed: 9300 rpm
